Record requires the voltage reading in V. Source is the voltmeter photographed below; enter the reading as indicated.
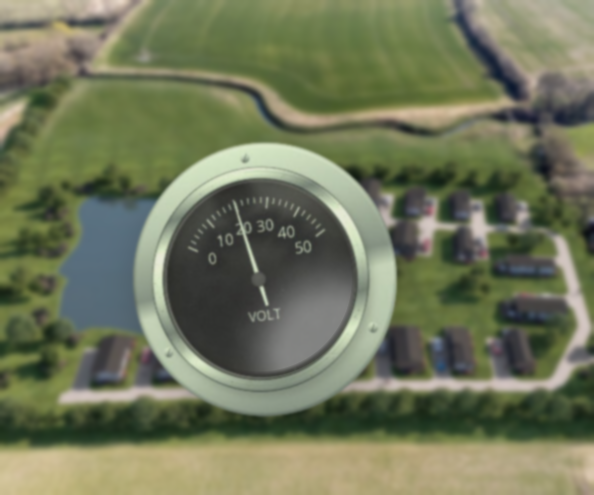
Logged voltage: 20 V
